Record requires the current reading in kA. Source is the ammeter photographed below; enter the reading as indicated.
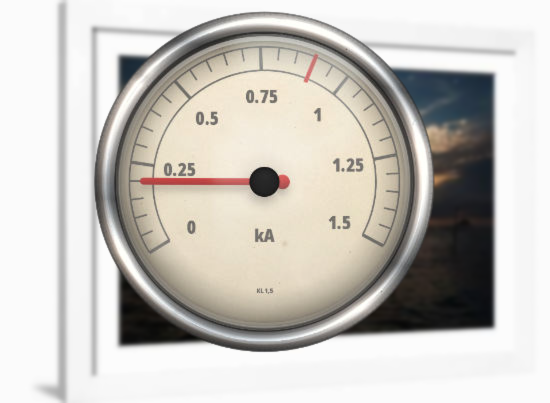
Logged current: 0.2 kA
